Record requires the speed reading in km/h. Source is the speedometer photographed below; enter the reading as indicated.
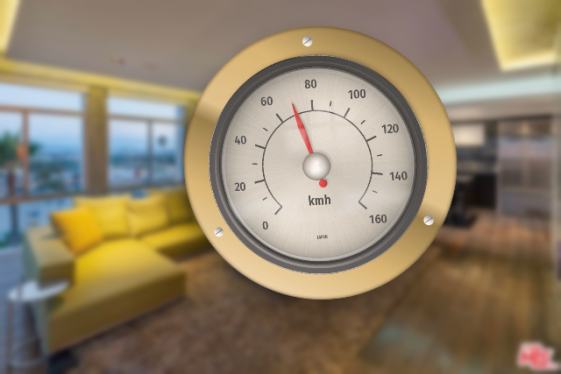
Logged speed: 70 km/h
